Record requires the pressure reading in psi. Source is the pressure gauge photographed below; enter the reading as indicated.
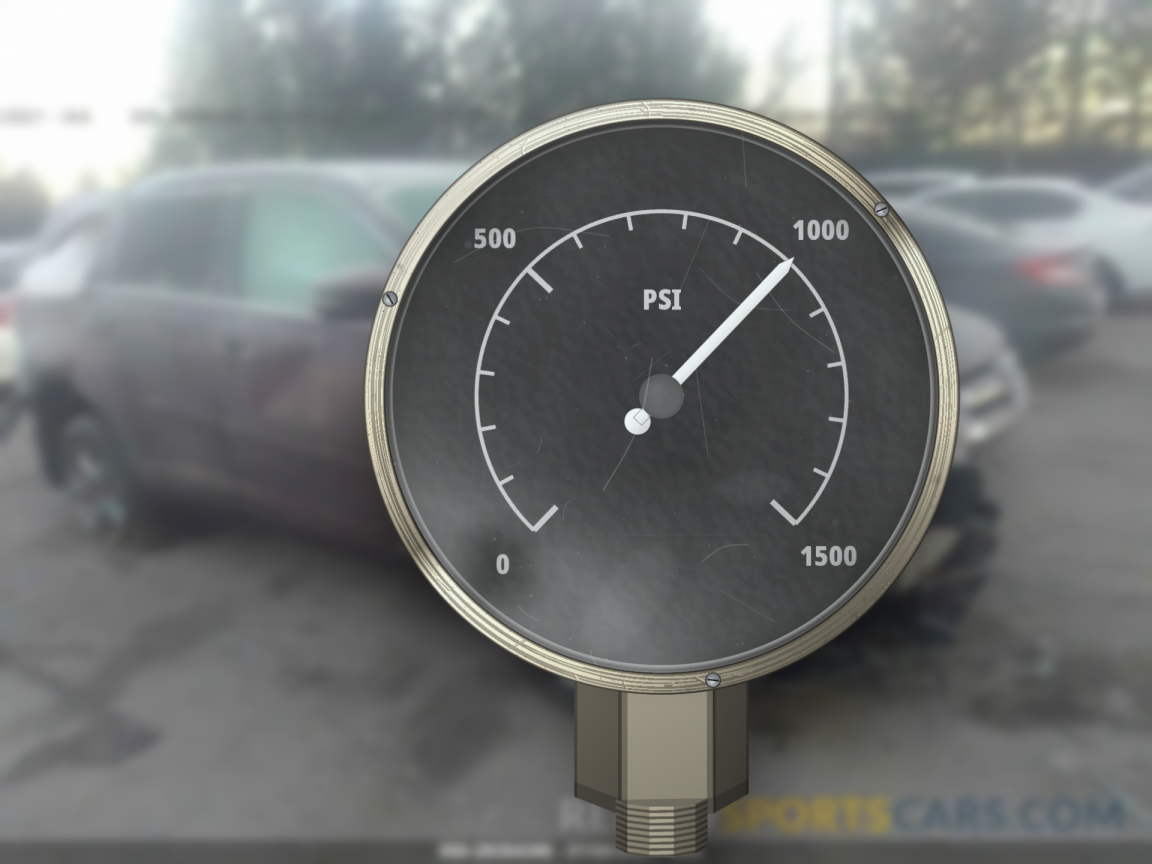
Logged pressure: 1000 psi
